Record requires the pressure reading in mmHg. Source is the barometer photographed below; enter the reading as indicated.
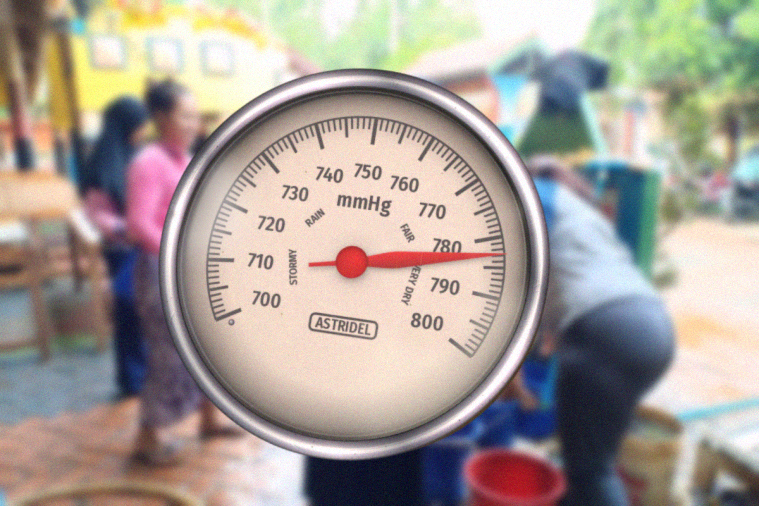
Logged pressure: 783 mmHg
